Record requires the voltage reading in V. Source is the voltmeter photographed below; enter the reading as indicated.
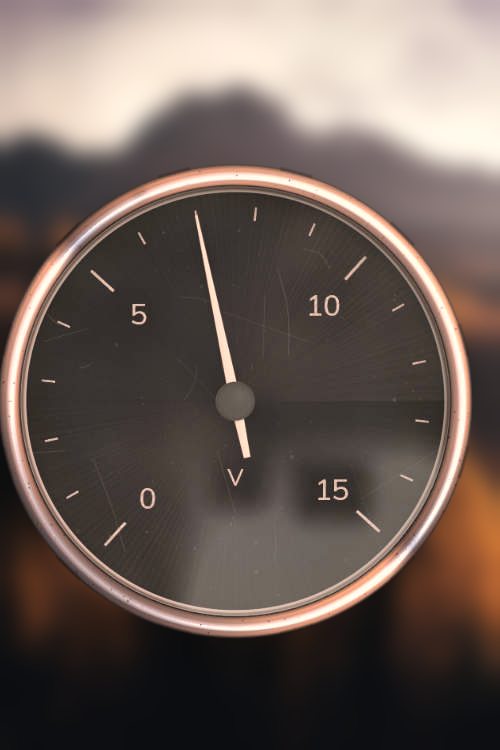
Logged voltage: 7 V
